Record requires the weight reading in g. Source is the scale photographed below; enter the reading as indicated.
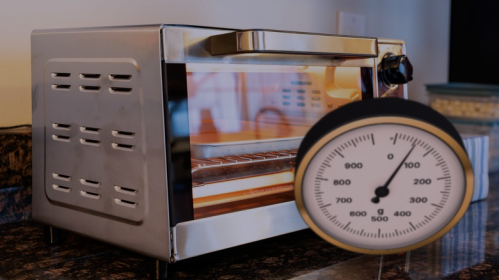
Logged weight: 50 g
